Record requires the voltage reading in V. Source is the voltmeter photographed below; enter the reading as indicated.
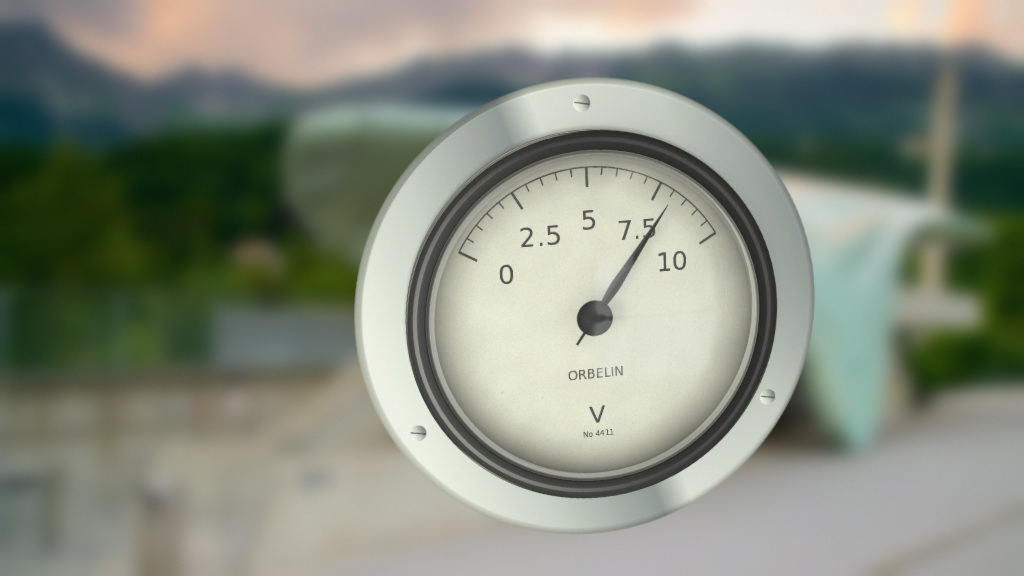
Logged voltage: 8 V
